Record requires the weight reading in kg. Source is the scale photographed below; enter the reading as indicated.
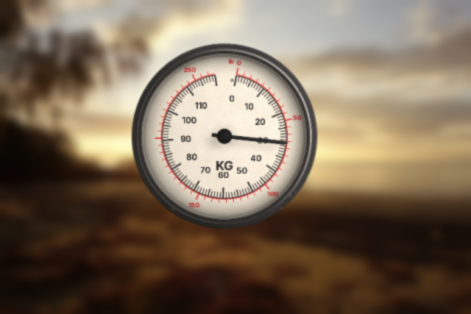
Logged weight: 30 kg
